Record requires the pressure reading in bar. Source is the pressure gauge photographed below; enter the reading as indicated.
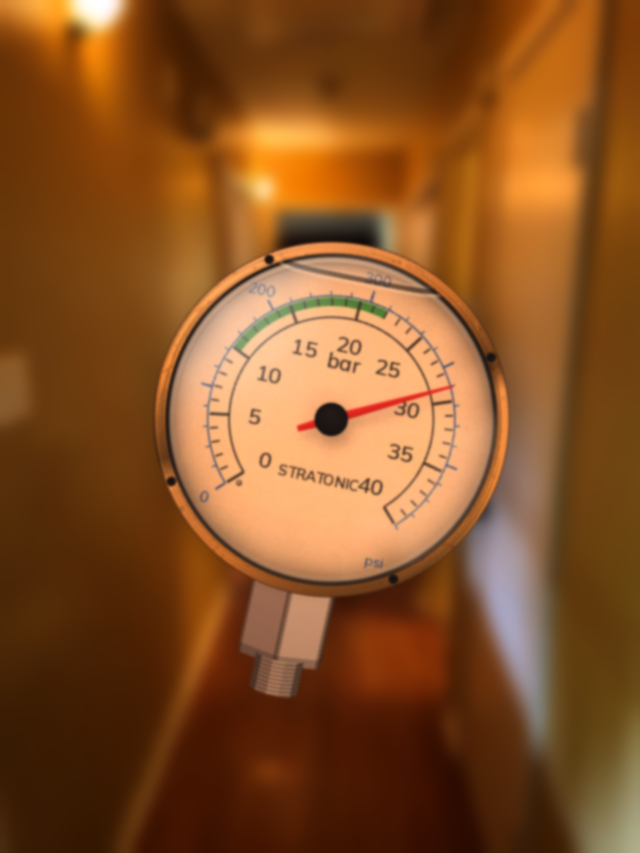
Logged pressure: 29 bar
